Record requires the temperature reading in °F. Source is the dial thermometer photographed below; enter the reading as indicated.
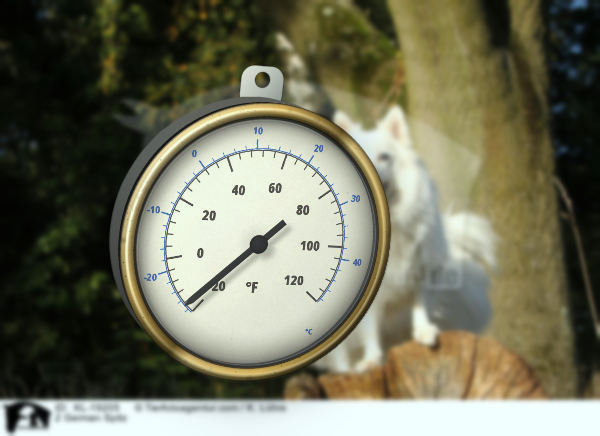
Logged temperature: -16 °F
